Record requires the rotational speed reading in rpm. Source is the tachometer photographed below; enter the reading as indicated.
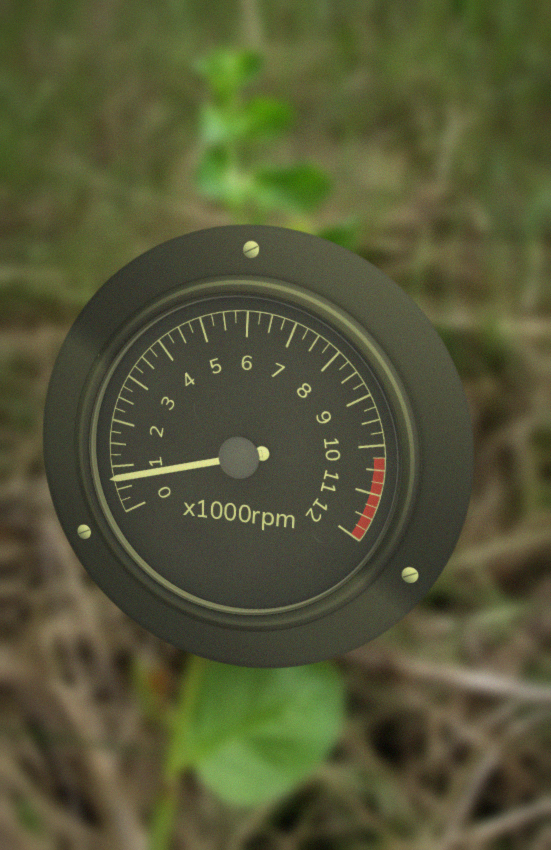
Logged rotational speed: 750 rpm
